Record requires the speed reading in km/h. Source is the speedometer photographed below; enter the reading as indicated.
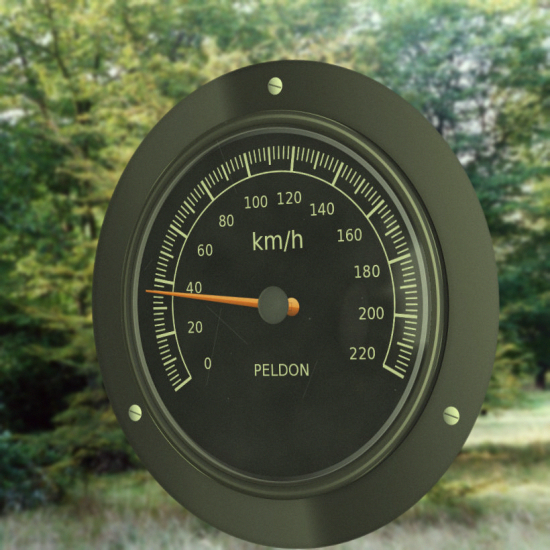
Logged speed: 36 km/h
